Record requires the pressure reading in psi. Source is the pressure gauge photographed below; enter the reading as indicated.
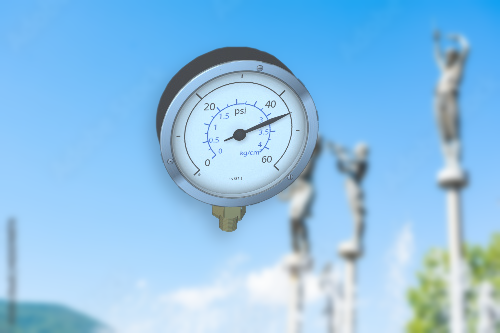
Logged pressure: 45 psi
